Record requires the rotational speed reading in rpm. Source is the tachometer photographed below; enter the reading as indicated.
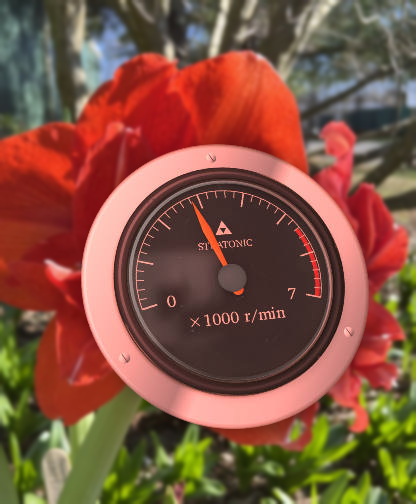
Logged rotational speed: 2800 rpm
